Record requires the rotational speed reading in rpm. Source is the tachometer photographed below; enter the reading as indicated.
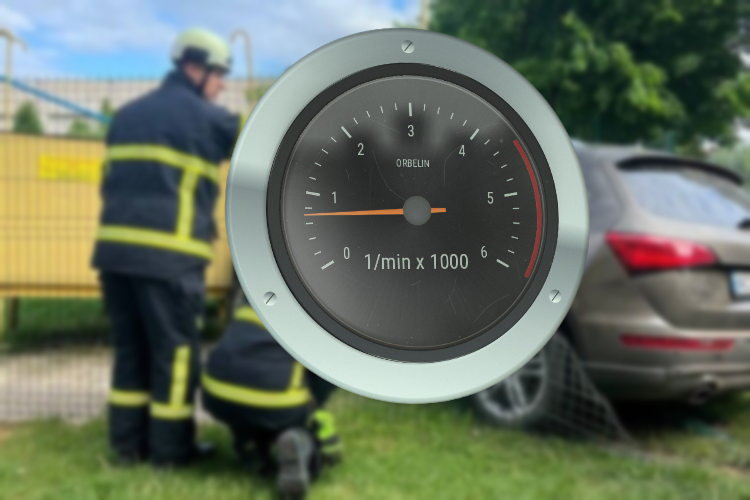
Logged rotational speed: 700 rpm
